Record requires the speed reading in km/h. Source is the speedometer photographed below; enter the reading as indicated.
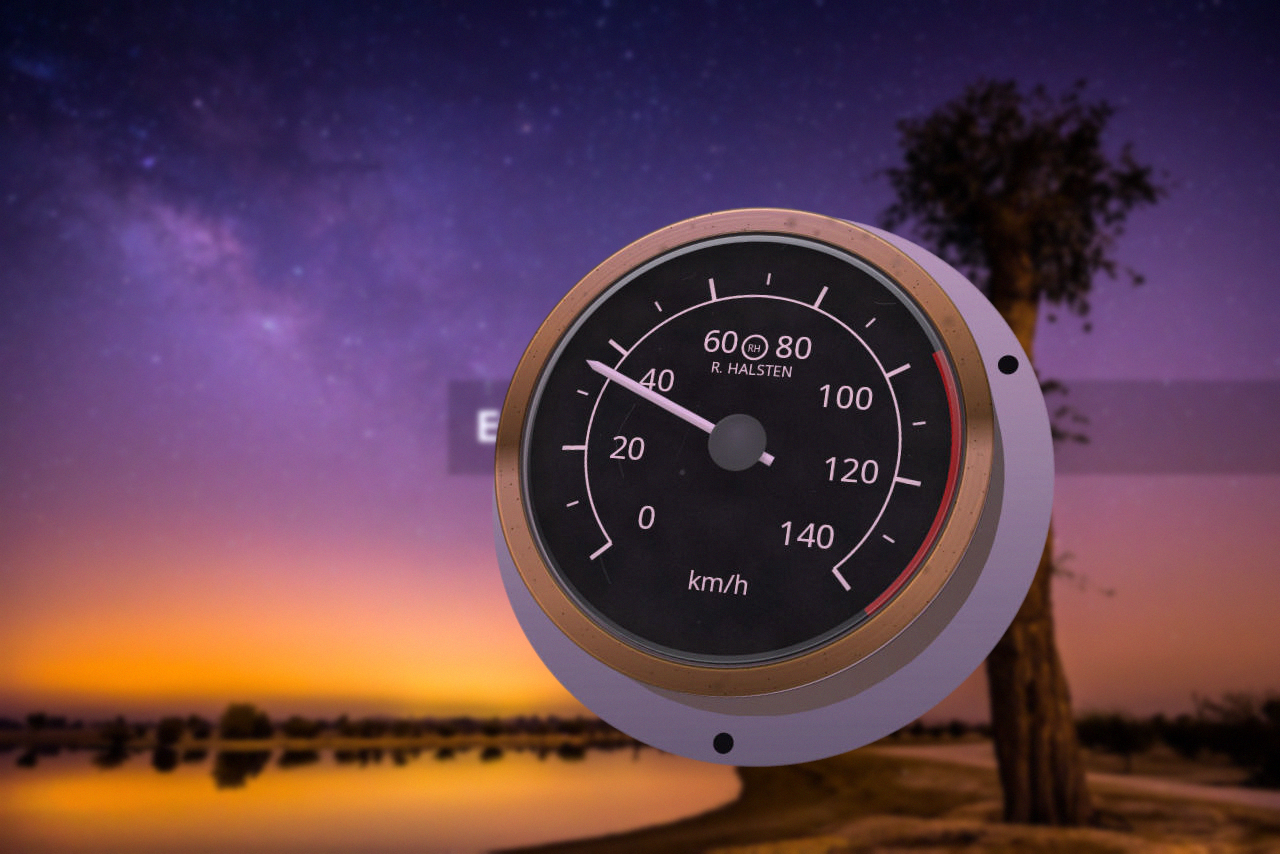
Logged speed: 35 km/h
